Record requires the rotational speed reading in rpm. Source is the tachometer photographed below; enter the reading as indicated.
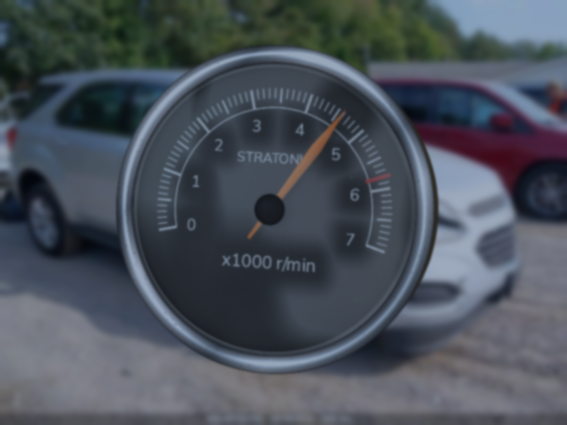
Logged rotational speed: 4600 rpm
